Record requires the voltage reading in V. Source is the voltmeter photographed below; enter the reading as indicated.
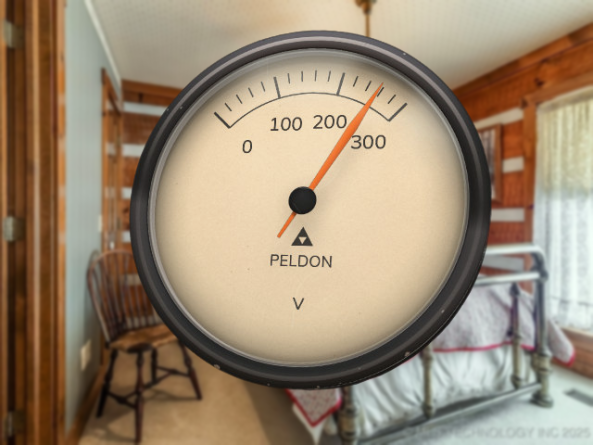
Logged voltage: 260 V
